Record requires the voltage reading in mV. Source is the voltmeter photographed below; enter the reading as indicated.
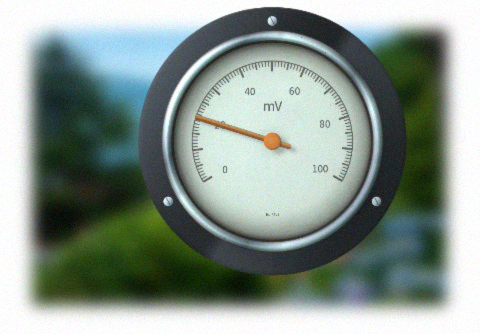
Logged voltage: 20 mV
